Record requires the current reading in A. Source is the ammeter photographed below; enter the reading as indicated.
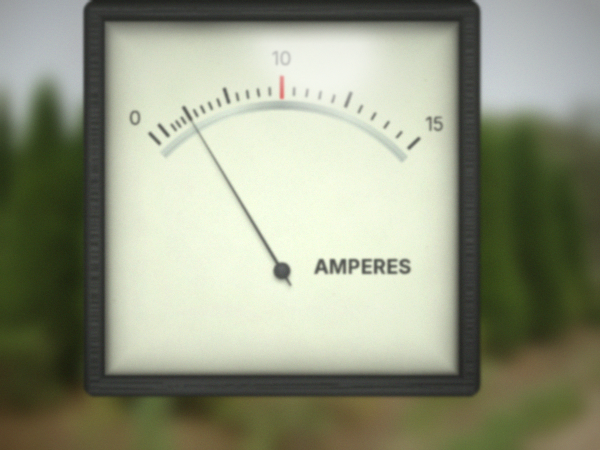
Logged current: 5 A
